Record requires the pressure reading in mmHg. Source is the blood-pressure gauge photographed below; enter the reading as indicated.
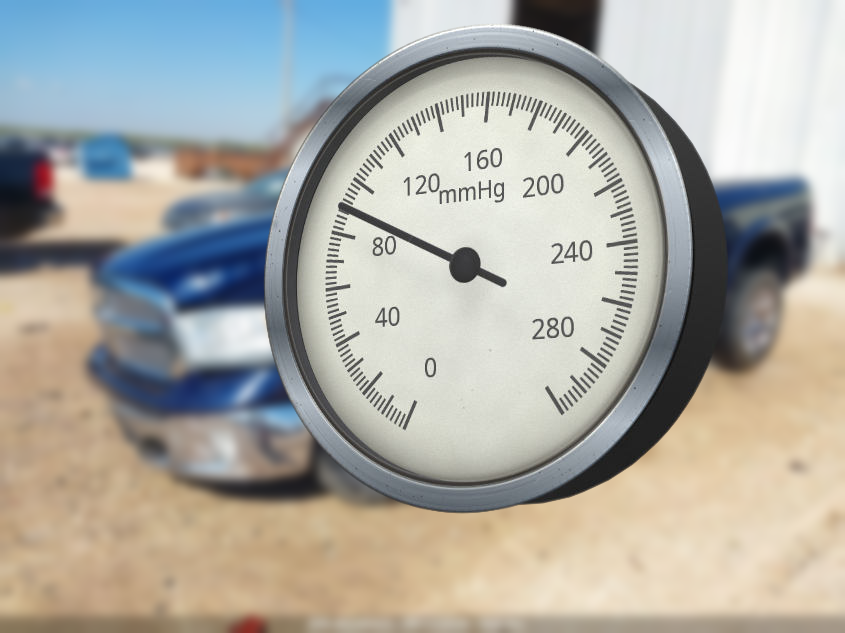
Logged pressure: 90 mmHg
